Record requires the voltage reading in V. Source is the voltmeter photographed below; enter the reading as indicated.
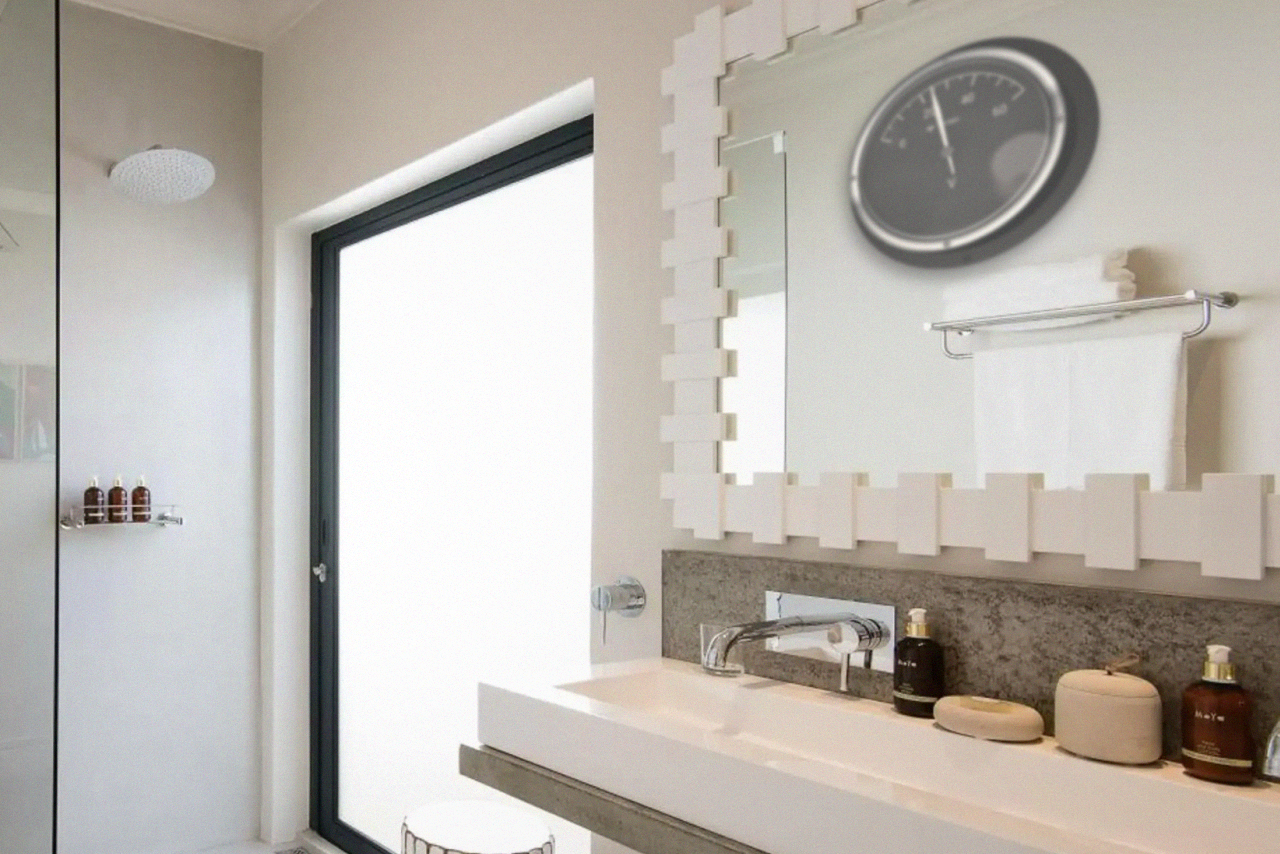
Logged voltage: 25 V
